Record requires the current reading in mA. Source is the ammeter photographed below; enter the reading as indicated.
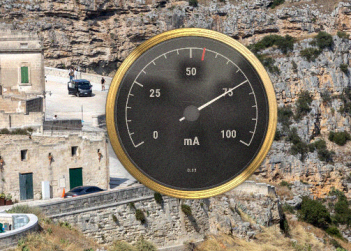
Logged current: 75 mA
